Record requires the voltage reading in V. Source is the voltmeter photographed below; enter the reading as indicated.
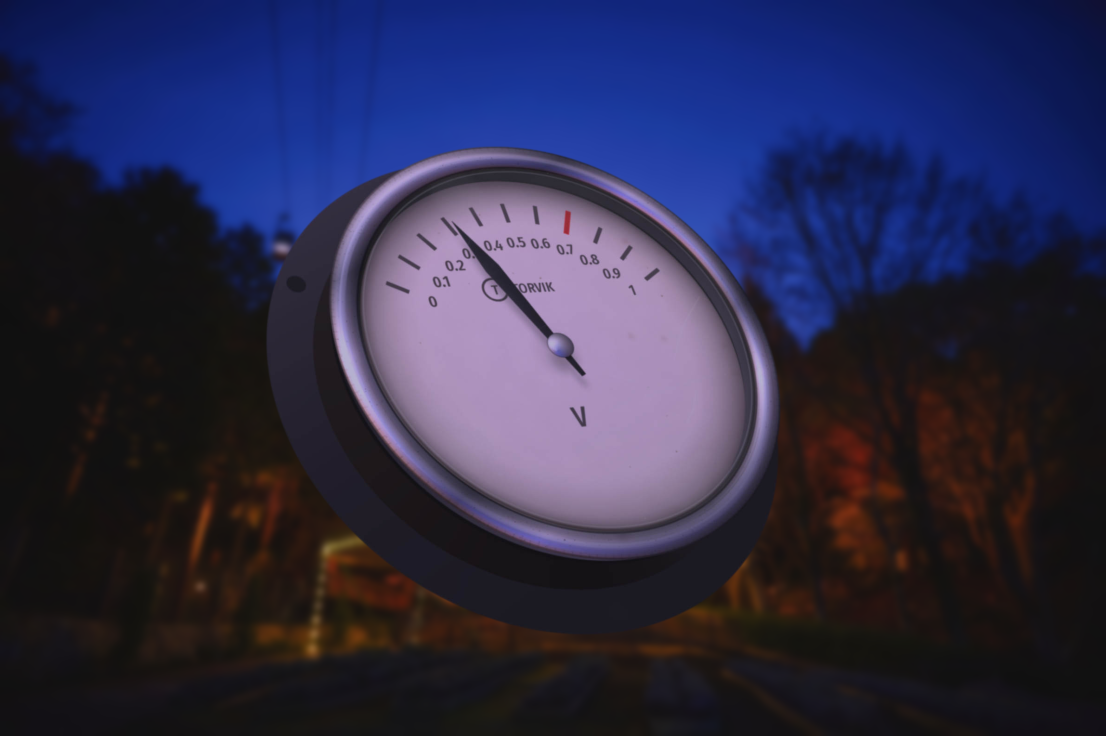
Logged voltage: 0.3 V
